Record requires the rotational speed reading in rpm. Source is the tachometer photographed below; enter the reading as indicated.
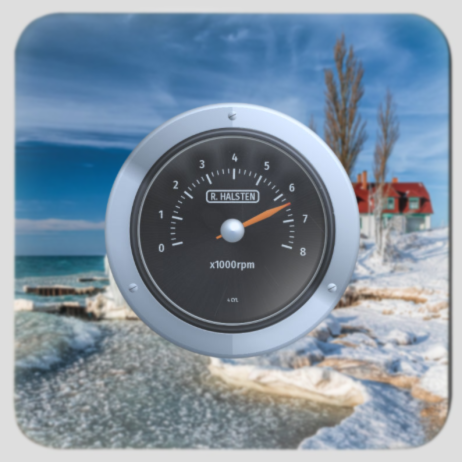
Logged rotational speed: 6400 rpm
